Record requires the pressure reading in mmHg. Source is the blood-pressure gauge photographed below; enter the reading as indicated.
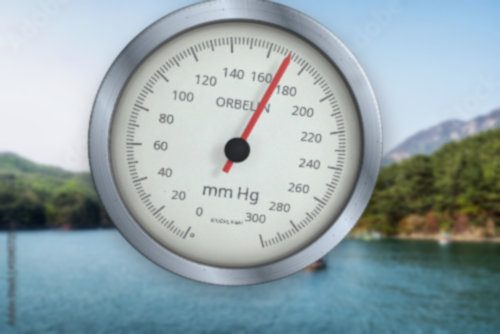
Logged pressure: 170 mmHg
